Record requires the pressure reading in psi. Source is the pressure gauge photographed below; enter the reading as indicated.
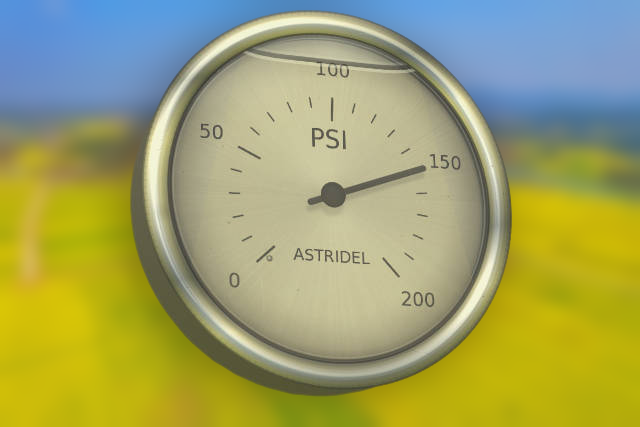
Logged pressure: 150 psi
